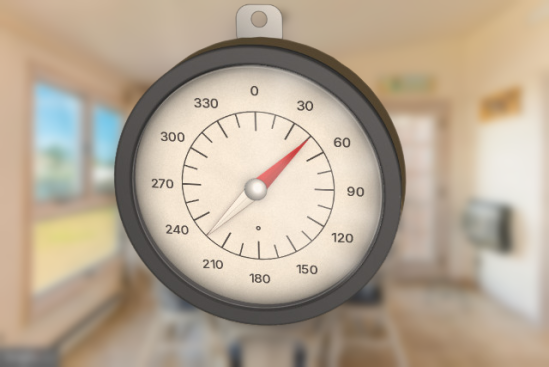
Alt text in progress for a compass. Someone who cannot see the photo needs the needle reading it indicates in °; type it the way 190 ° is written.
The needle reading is 45 °
